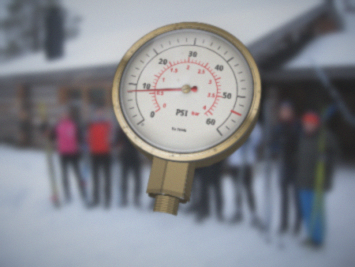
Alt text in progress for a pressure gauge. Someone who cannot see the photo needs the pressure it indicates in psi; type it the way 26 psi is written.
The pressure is 8 psi
